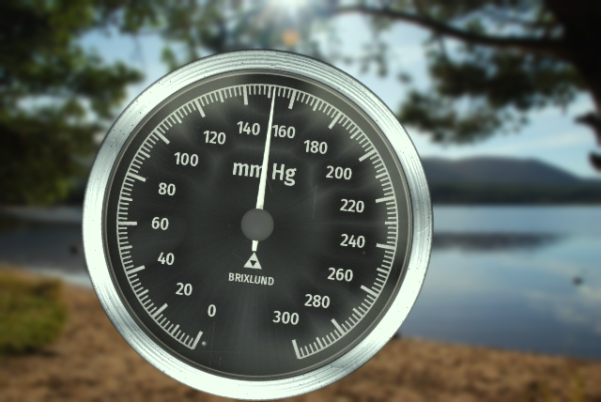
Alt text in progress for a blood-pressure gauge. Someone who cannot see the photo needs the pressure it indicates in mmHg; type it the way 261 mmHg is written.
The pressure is 152 mmHg
